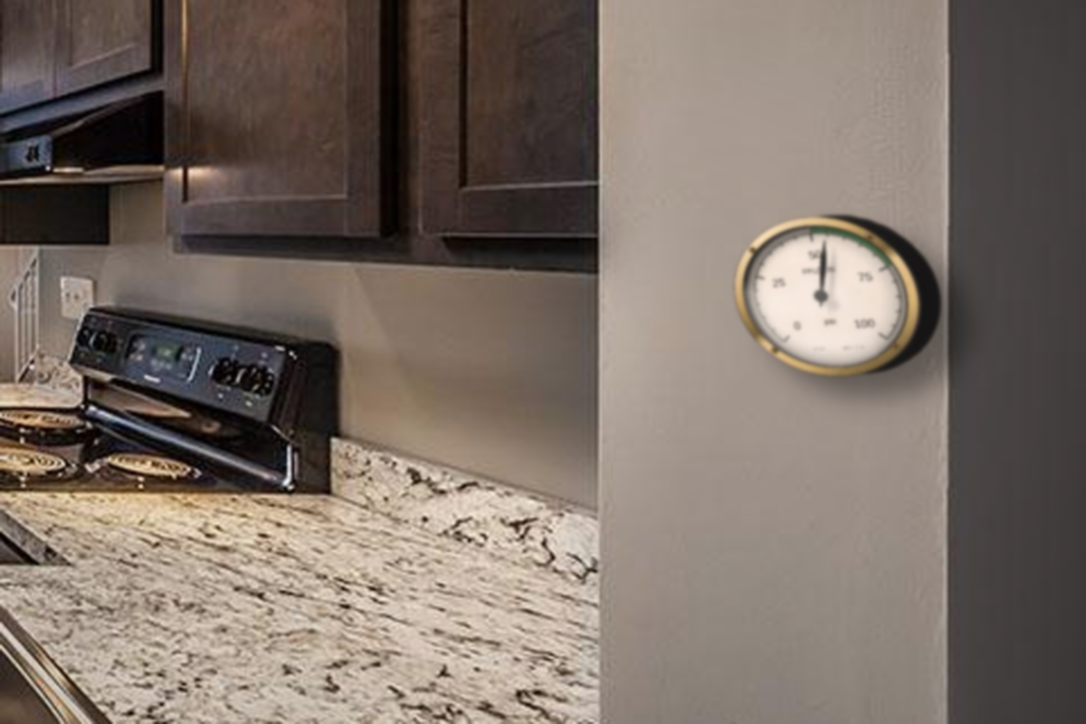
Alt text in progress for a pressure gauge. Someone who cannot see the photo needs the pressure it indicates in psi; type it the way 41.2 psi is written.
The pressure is 55 psi
